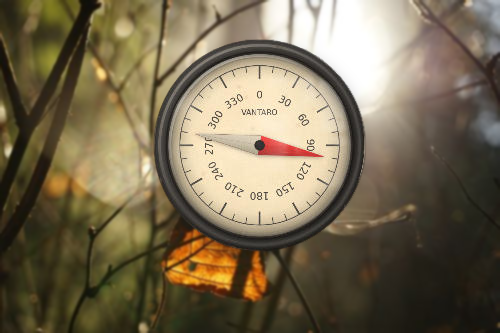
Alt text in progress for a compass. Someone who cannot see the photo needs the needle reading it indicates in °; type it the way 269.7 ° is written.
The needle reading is 100 °
